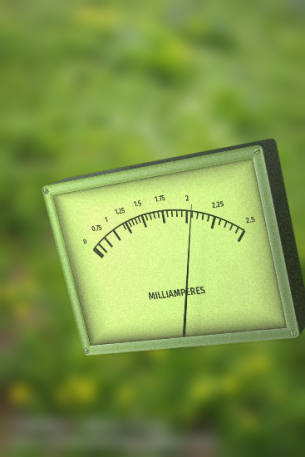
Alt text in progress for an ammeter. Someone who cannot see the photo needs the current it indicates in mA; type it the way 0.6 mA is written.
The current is 2.05 mA
